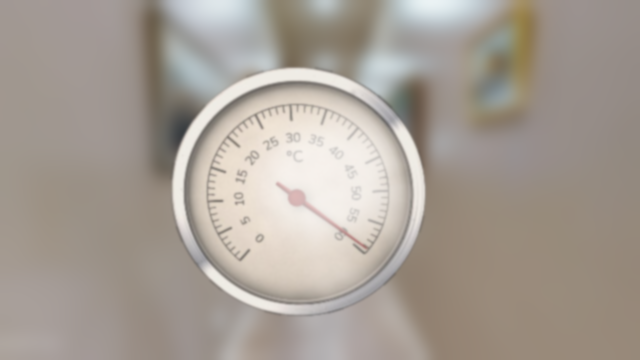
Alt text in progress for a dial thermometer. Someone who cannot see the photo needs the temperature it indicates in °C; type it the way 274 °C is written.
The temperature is 59 °C
